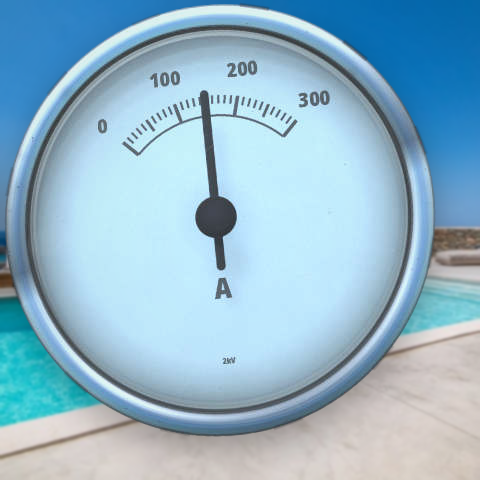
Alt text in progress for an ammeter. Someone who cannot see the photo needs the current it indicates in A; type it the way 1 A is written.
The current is 150 A
